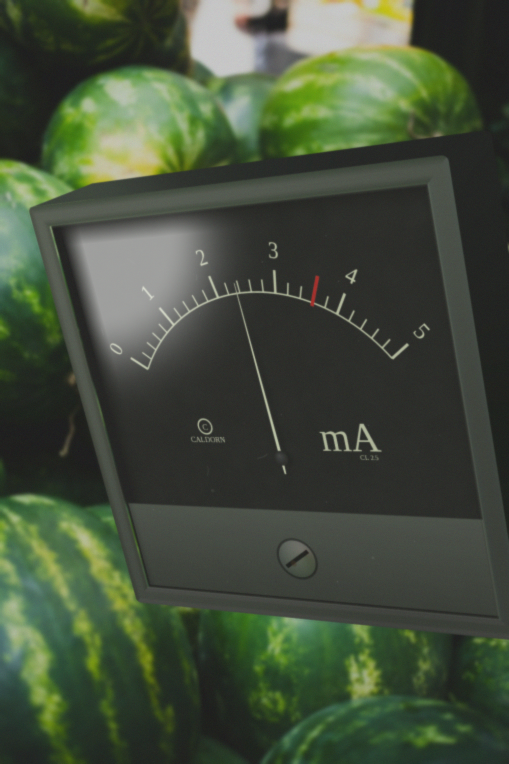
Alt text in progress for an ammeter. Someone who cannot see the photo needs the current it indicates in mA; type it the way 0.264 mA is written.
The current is 2.4 mA
